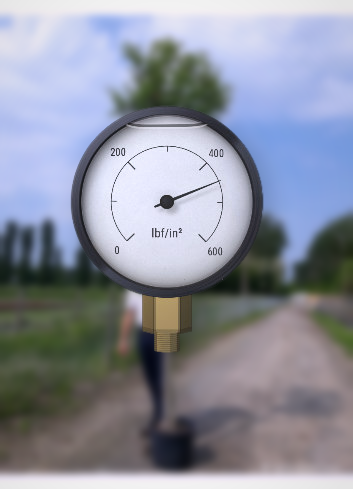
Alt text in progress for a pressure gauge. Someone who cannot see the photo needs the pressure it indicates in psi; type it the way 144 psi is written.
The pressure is 450 psi
